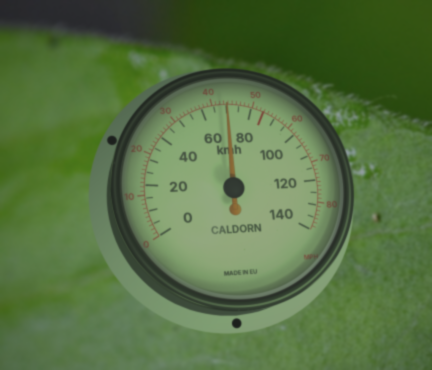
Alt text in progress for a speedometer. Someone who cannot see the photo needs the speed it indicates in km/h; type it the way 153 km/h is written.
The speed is 70 km/h
